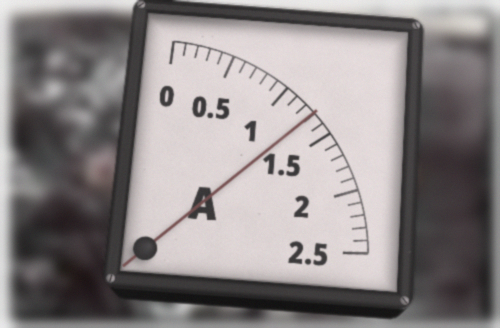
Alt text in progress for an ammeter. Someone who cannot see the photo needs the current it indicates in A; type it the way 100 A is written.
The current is 1.3 A
